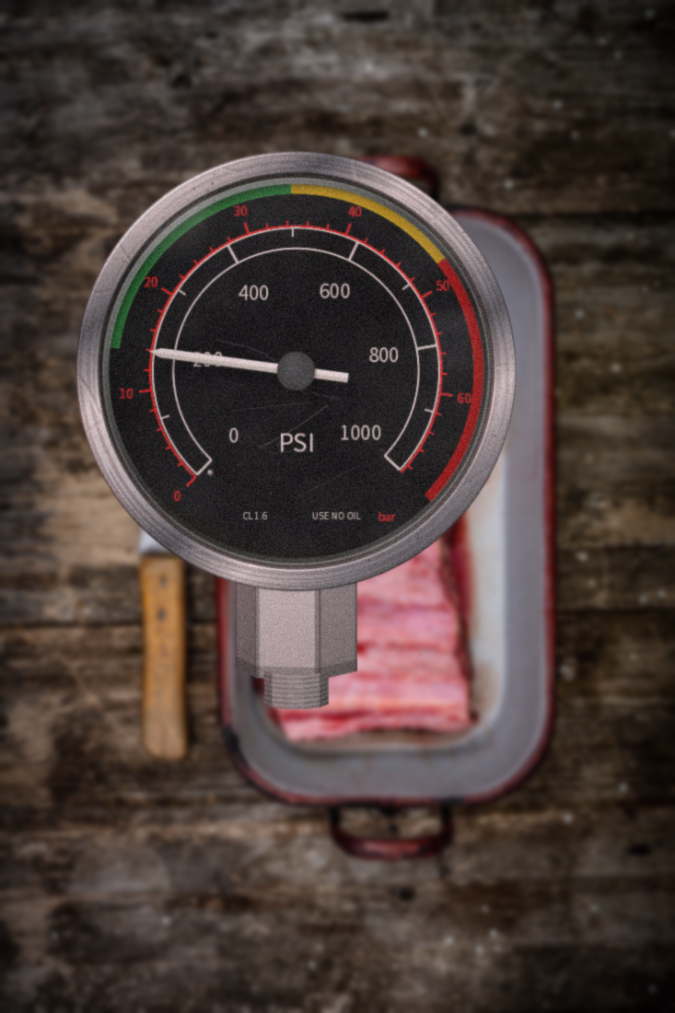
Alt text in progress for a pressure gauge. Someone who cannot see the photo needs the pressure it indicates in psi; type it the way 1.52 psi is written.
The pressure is 200 psi
